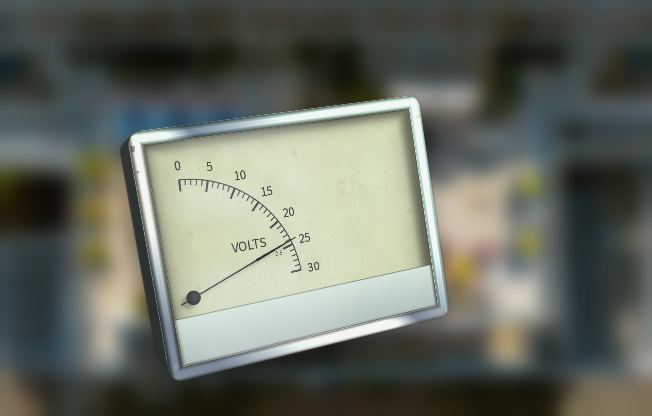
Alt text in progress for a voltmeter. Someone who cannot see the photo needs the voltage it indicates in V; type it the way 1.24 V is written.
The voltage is 24 V
